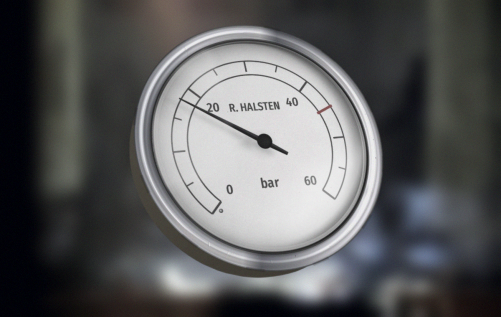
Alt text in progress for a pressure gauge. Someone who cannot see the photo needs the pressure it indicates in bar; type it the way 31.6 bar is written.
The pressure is 17.5 bar
